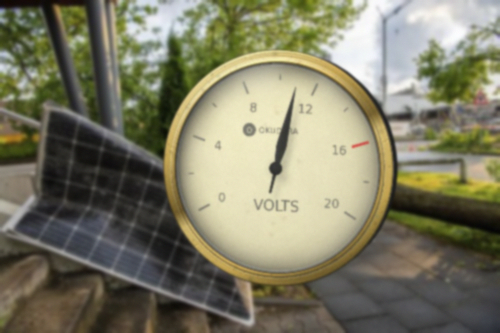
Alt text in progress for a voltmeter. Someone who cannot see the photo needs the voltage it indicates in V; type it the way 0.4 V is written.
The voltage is 11 V
